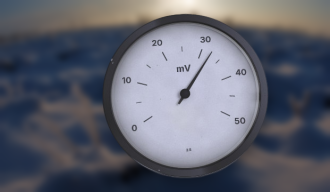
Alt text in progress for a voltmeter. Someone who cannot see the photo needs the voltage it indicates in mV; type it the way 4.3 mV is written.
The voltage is 32.5 mV
